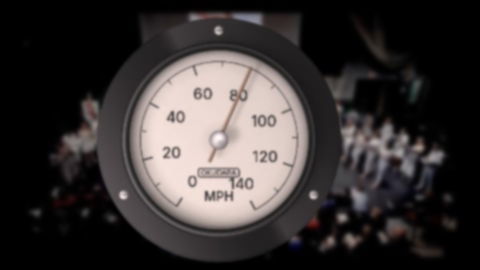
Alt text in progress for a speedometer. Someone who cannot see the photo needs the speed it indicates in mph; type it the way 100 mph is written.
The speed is 80 mph
